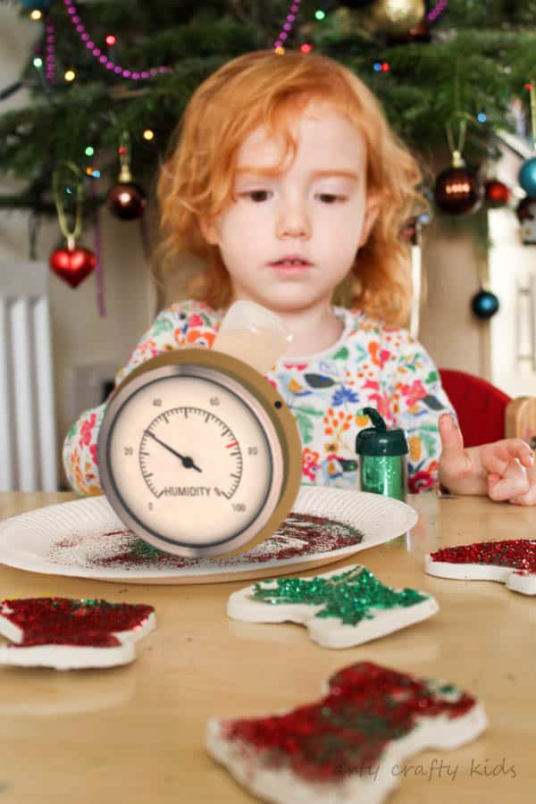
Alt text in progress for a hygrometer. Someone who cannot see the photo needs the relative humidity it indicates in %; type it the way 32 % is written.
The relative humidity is 30 %
